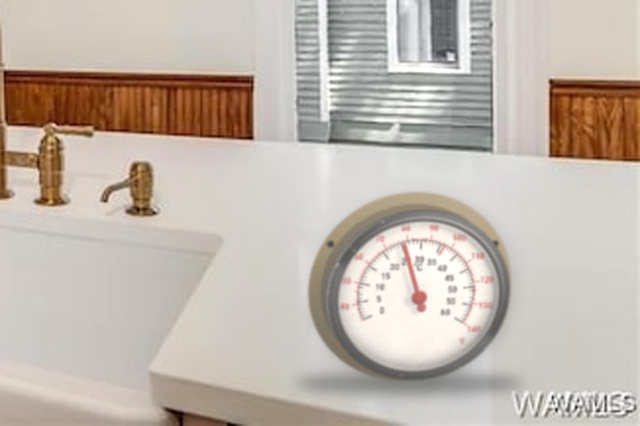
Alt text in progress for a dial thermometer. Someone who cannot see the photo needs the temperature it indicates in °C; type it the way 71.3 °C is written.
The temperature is 25 °C
